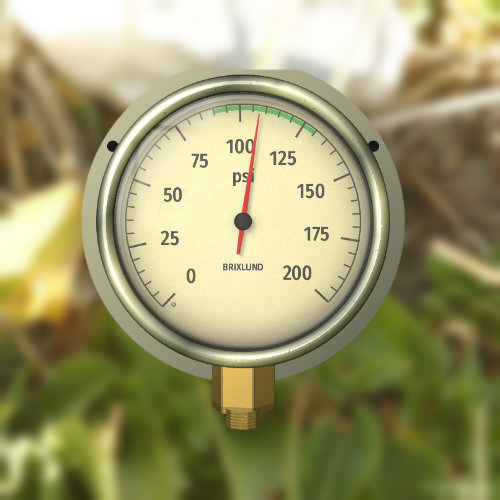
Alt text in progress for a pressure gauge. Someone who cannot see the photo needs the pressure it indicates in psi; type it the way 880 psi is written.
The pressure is 107.5 psi
